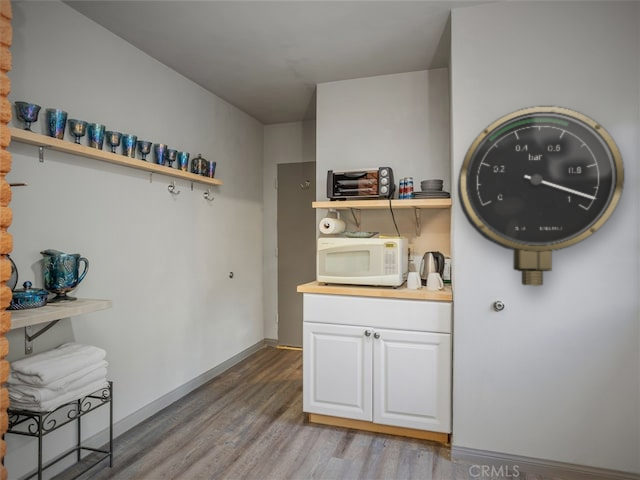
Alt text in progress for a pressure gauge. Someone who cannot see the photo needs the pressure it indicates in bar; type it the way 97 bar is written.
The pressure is 0.95 bar
